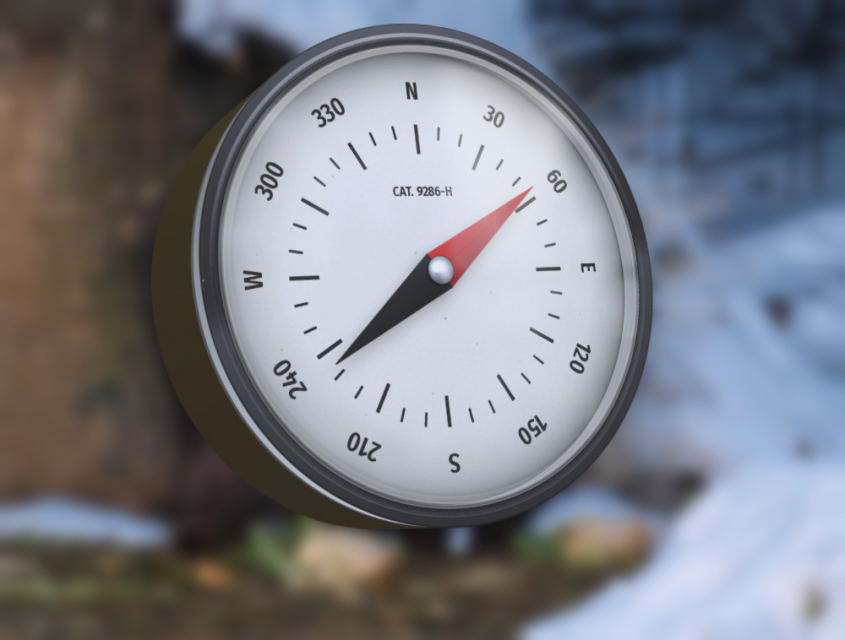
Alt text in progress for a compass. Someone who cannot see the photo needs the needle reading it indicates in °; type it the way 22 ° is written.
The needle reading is 55 °
